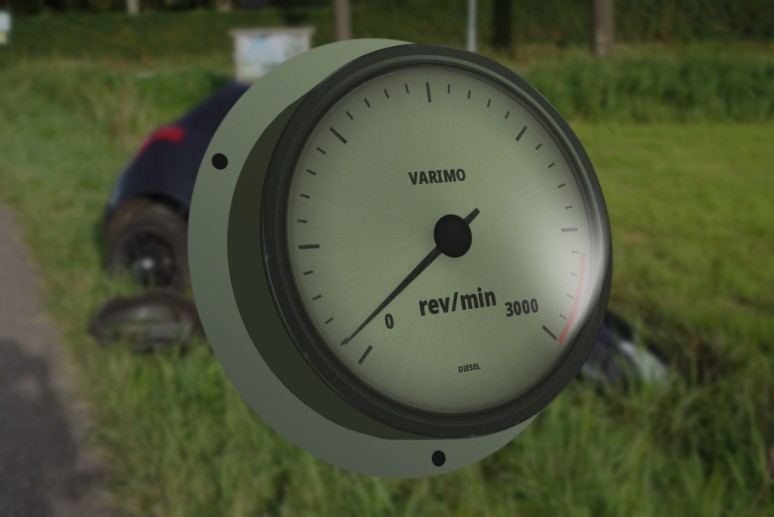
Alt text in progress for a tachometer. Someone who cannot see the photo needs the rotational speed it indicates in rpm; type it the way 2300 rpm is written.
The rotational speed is 100 rpm
